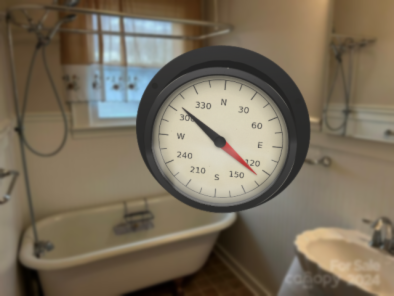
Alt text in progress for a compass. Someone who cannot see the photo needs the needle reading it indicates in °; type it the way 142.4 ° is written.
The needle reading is 127.5 °
